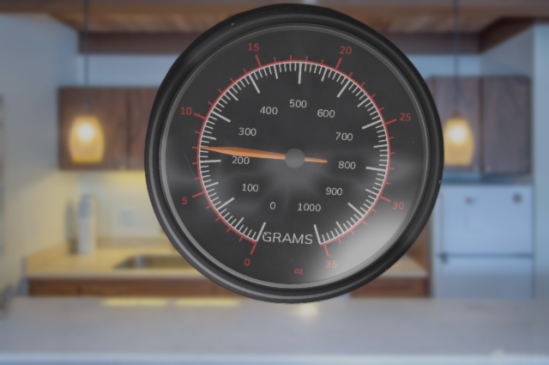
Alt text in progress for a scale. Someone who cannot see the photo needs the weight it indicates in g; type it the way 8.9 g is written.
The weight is 230 g
